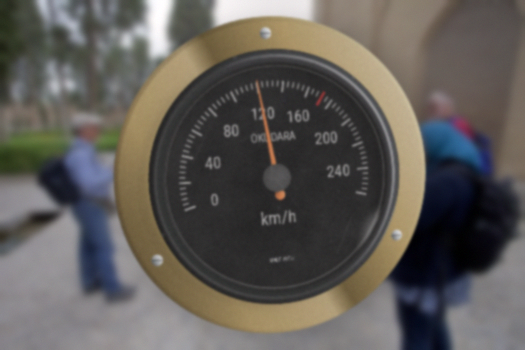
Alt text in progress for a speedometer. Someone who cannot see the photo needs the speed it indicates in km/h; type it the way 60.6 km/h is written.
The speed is 120 km/h
